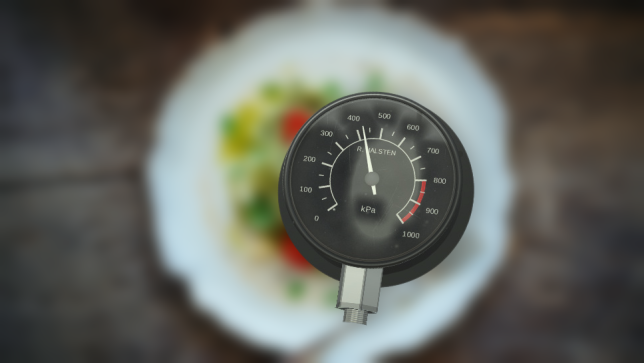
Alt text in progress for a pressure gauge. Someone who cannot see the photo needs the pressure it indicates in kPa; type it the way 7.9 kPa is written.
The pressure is 425 kPa
